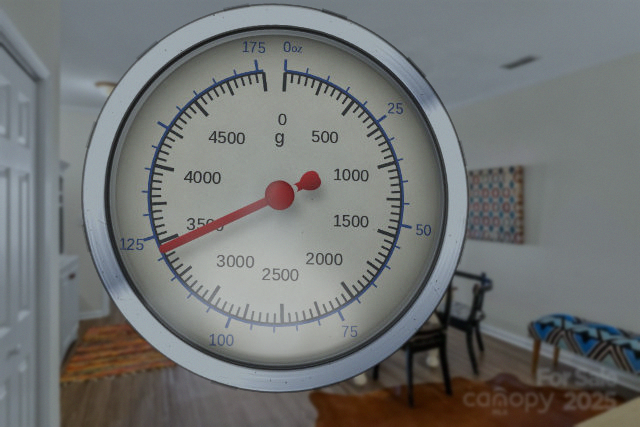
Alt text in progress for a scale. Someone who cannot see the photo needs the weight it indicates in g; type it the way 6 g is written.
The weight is 3450 g
